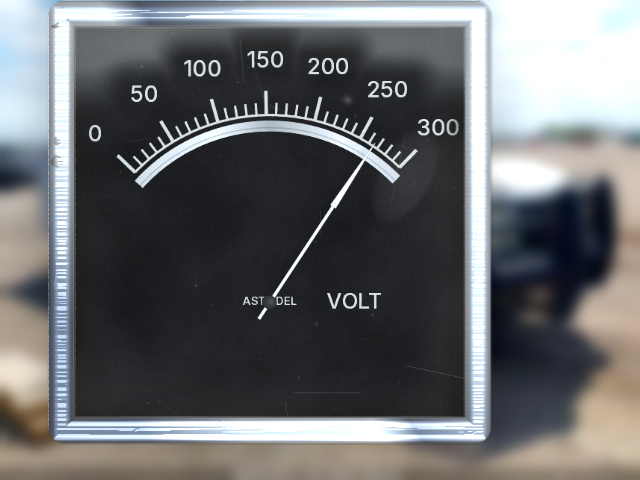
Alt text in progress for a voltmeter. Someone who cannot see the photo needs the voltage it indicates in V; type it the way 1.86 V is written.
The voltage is 265 V
